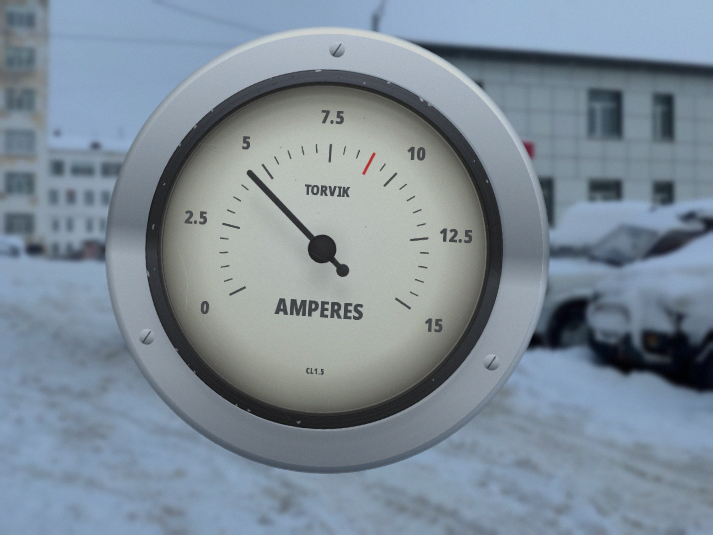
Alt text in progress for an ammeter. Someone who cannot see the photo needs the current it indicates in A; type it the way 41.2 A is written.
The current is 4.5 A
